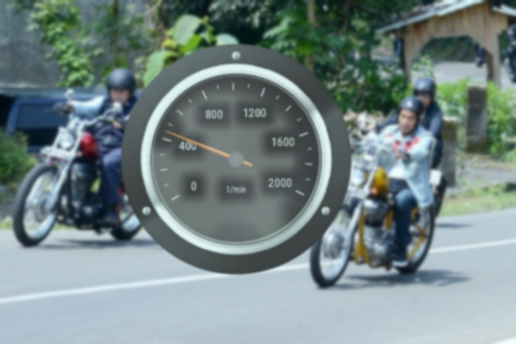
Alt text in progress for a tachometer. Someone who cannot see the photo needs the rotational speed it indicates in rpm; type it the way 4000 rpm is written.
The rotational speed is 450 rpm
